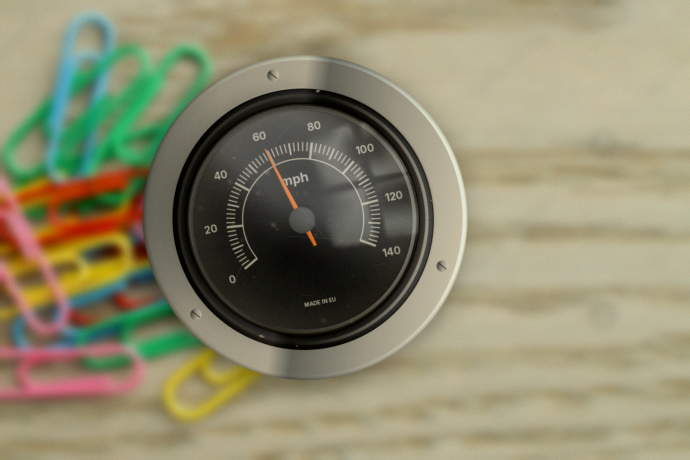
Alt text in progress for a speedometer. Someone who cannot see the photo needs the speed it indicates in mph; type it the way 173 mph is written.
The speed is 60 mph
